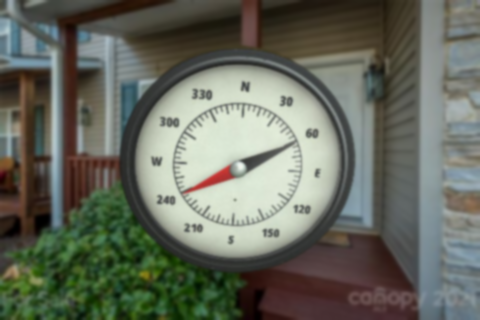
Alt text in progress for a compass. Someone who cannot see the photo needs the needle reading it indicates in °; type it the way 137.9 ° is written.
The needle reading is 240 °
